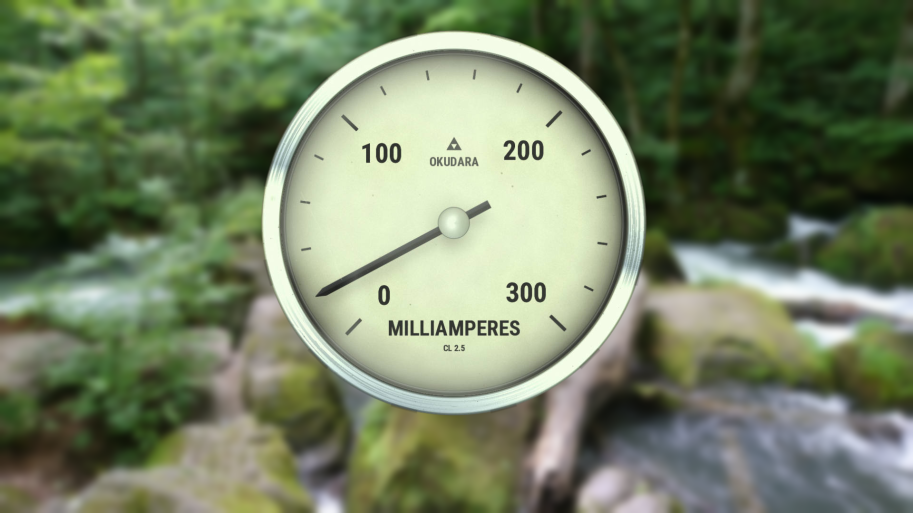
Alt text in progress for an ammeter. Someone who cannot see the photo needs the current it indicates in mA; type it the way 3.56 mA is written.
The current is 20 mA
